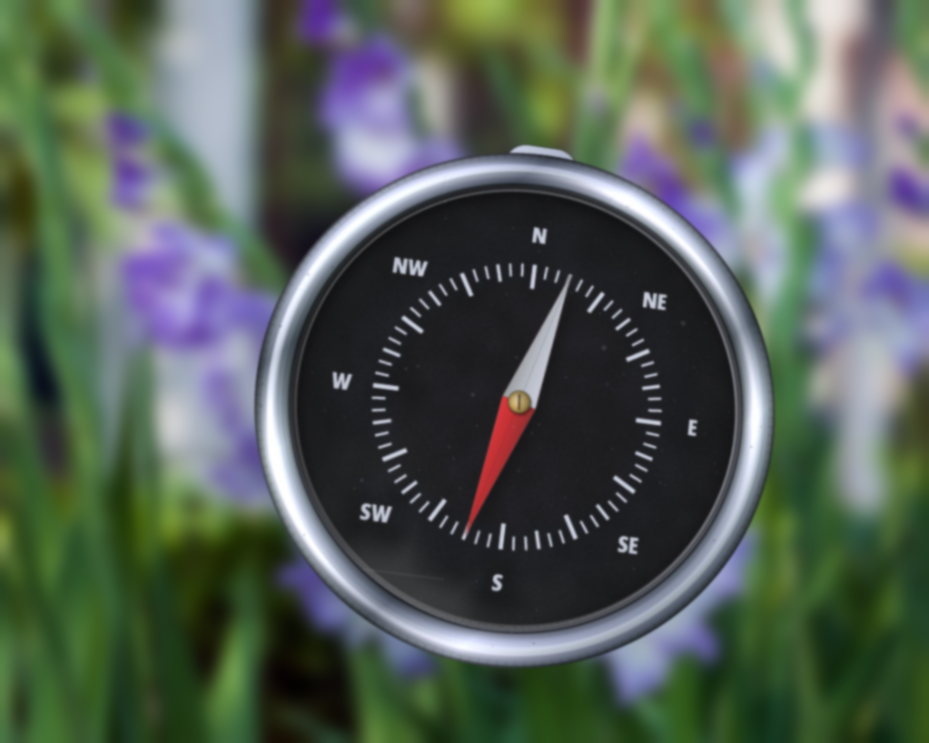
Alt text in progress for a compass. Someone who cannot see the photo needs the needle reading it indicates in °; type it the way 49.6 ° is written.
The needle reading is 195 °
